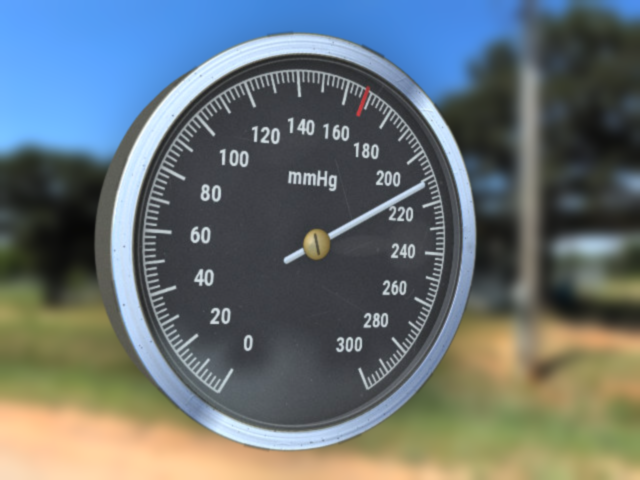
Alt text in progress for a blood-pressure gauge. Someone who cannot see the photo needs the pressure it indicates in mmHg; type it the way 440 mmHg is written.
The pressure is 210 mmHg
